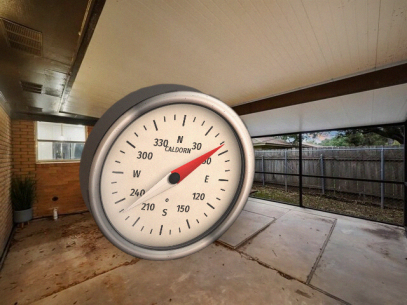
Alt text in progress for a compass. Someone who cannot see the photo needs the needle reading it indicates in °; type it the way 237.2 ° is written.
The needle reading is 50 °
